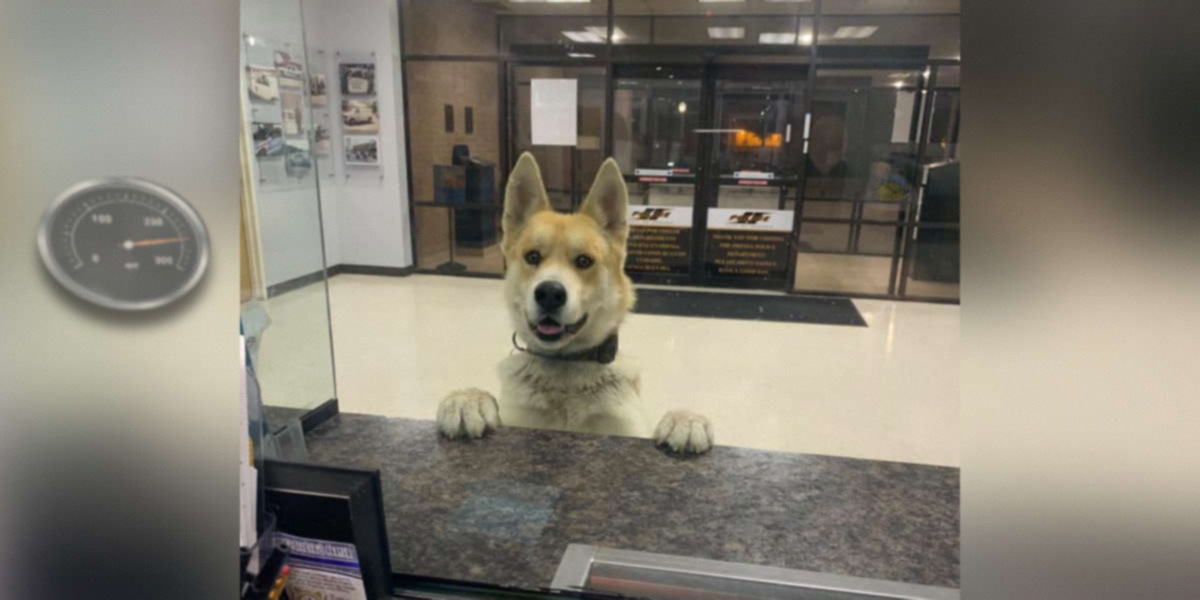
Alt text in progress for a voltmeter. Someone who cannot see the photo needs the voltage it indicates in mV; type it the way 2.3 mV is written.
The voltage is 250 mV
